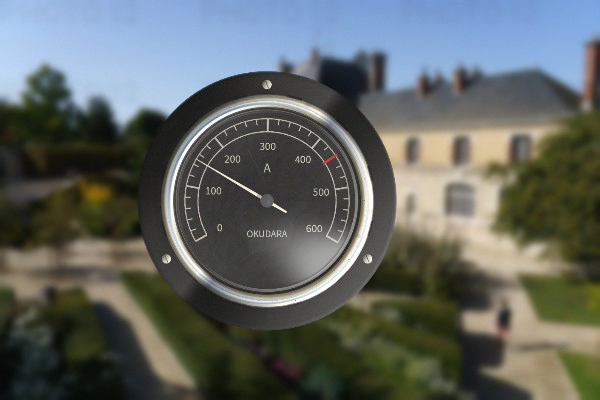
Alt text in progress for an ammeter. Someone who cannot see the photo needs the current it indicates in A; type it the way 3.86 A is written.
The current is 150 A
